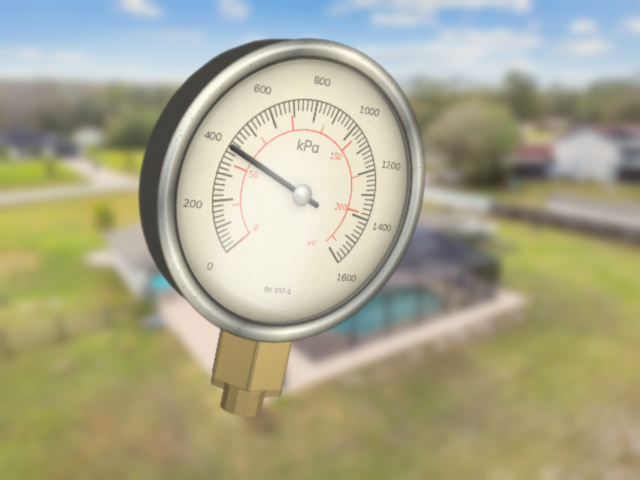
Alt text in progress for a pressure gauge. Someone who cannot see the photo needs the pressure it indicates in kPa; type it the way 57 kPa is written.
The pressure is 400 kPa
